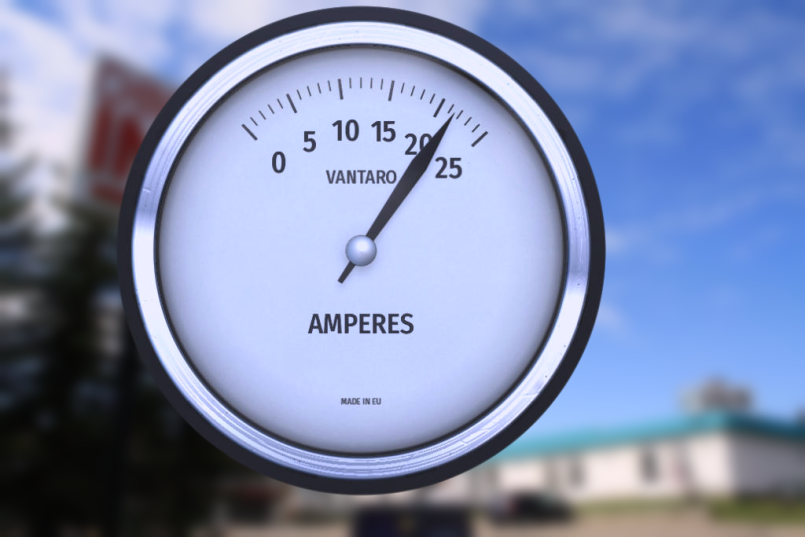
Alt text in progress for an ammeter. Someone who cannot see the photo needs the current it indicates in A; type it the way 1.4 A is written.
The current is 21.5 A
